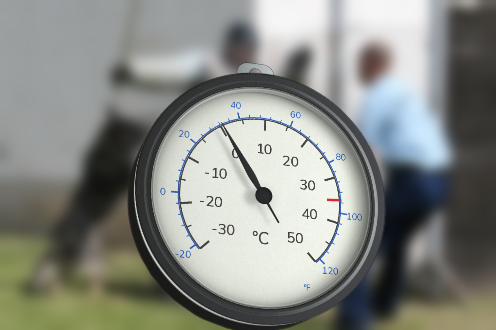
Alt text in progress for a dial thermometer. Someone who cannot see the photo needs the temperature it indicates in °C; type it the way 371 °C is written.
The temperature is 0 °C
